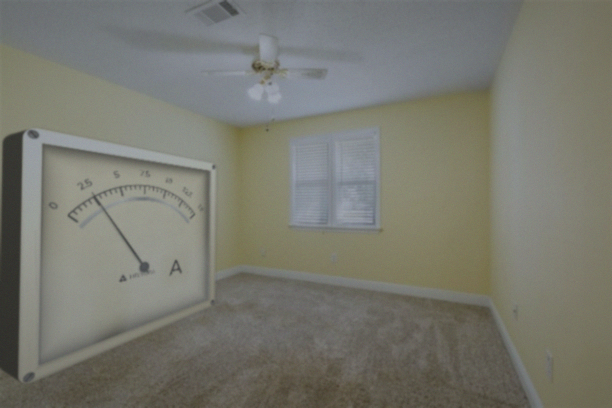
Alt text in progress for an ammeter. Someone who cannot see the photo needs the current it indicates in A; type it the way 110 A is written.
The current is 2.5 A
